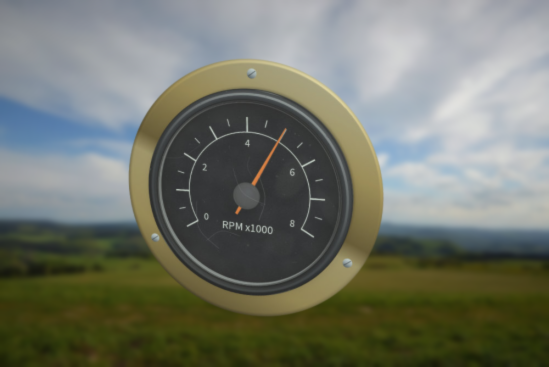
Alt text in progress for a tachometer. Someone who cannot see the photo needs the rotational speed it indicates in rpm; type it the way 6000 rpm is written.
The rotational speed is 5000 rpm
